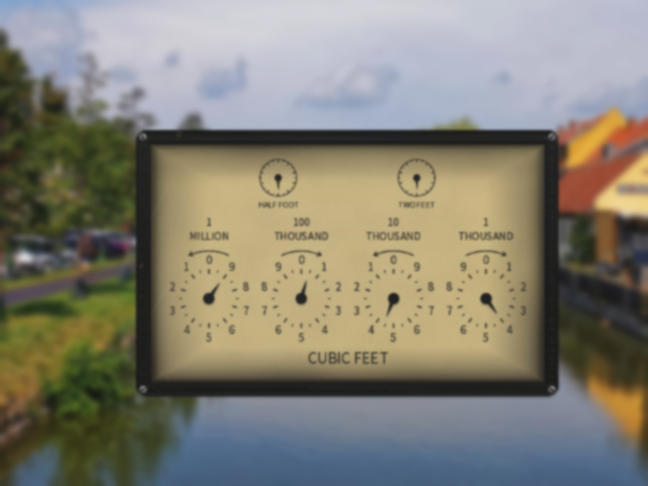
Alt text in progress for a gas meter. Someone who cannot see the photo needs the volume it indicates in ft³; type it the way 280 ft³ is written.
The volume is 904400 ft³
